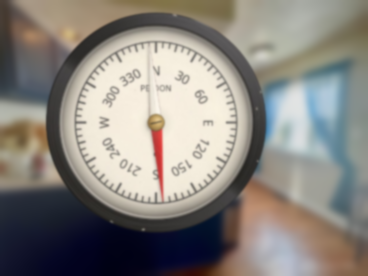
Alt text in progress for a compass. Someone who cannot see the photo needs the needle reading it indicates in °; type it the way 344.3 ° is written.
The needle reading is 175 °
